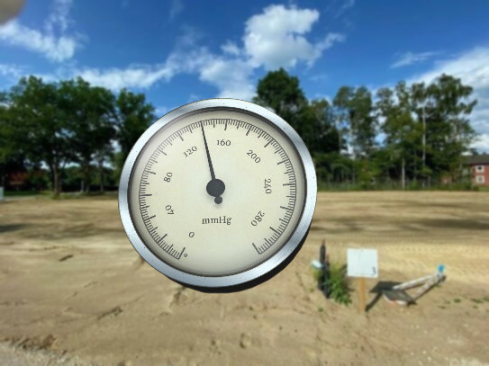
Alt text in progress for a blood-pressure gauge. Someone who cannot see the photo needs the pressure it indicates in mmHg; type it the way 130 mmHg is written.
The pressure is 140 mmHg
